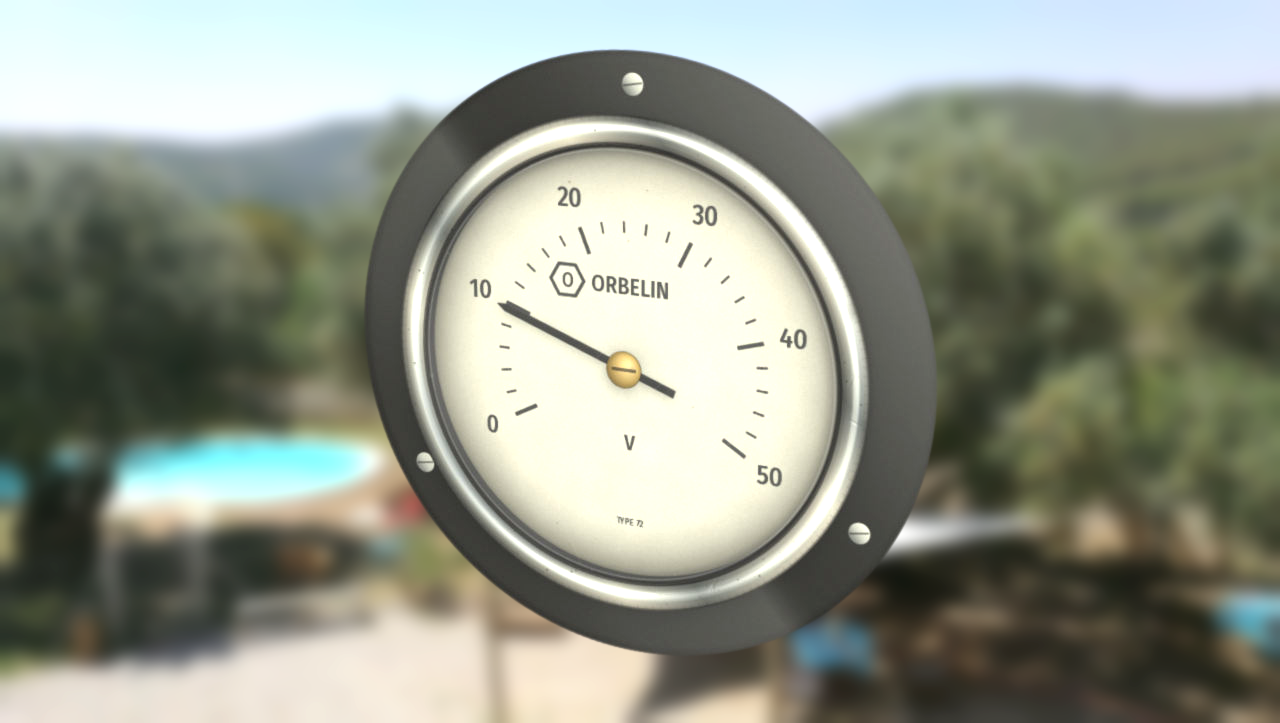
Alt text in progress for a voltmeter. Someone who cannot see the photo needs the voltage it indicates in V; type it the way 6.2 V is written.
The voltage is 10 V
